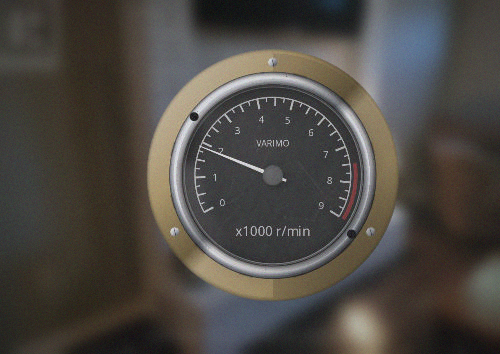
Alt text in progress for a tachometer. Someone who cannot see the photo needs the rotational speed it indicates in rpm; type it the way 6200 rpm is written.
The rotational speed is 1875 rpm
